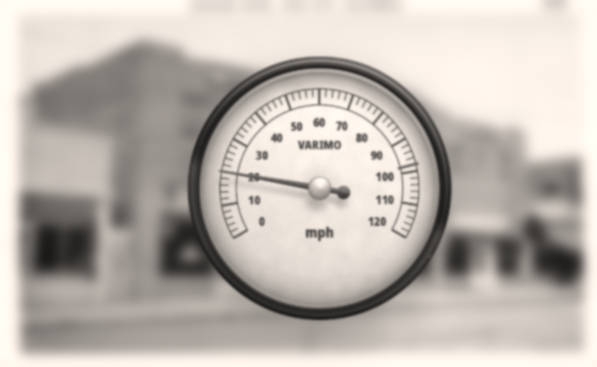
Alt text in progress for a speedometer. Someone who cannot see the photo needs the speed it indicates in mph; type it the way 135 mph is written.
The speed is 20 mph
